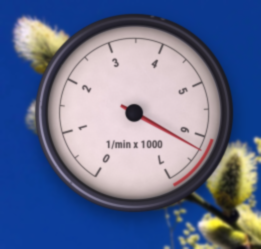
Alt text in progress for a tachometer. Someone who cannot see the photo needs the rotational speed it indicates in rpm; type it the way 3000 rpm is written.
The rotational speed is 6250 rpm
